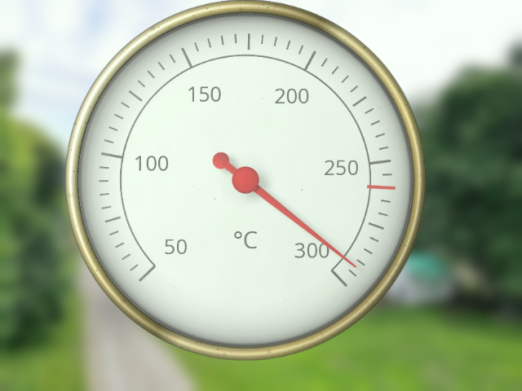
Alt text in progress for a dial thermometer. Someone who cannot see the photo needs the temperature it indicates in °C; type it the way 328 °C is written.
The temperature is 292.5 °C
